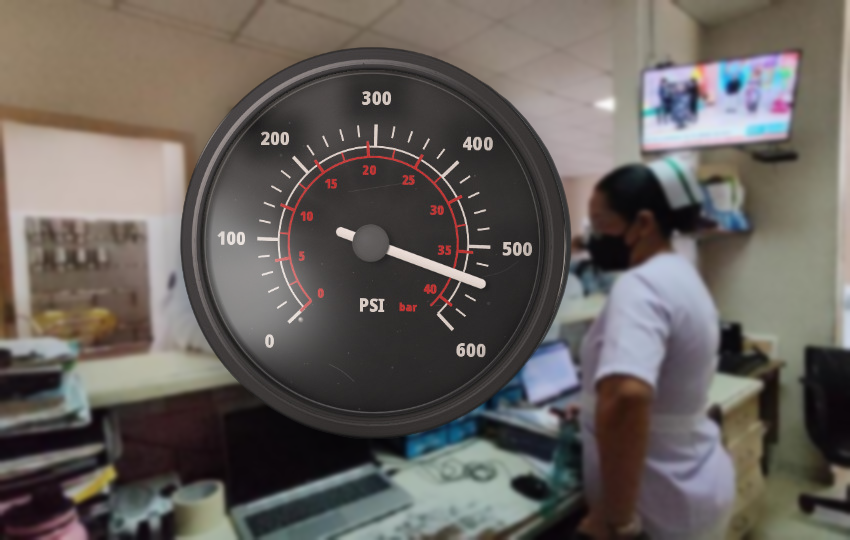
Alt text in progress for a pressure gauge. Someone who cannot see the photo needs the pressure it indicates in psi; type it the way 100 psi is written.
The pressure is 540 psi
